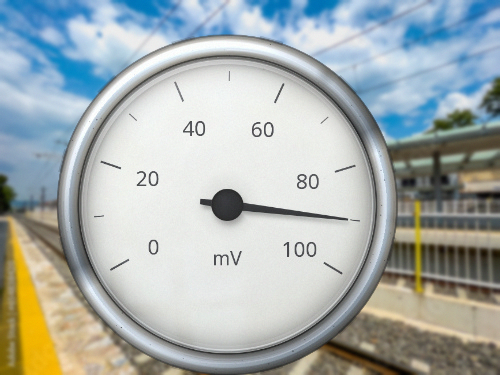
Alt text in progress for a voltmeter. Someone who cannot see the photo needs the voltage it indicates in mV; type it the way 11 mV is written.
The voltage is 90 mV
